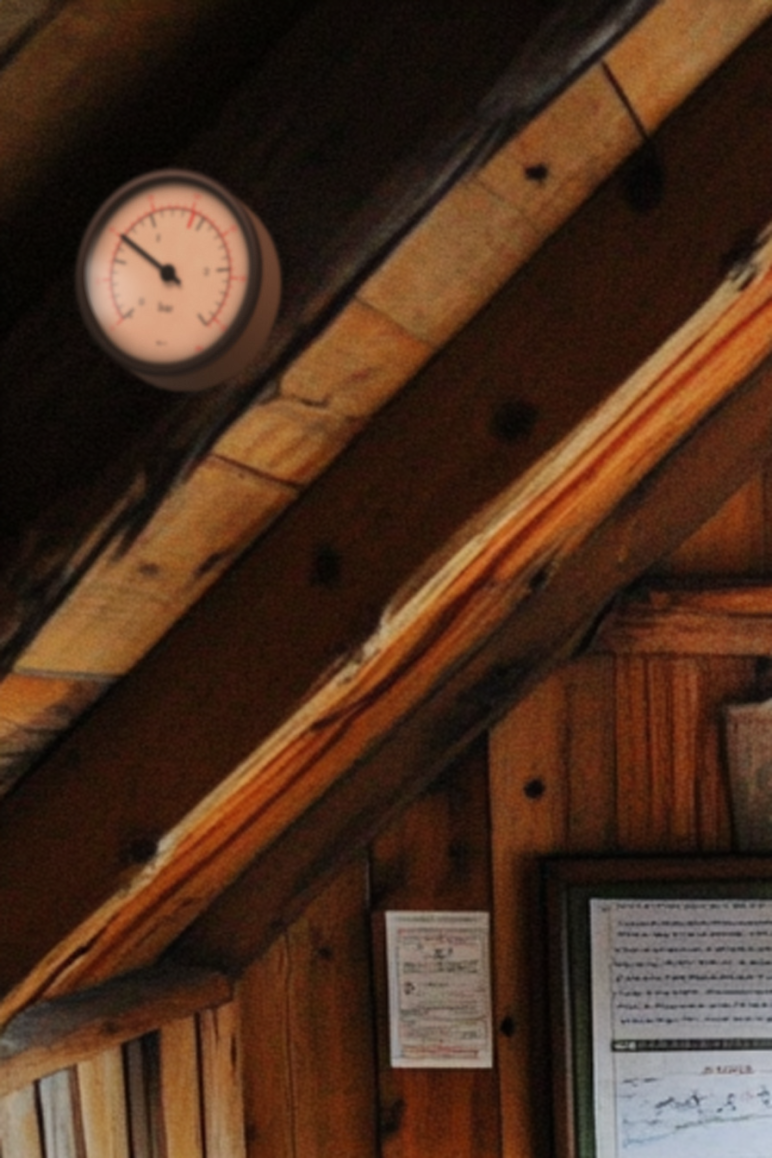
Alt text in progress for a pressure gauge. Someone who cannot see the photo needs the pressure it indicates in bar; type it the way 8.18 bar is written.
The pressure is 0.7 bar
